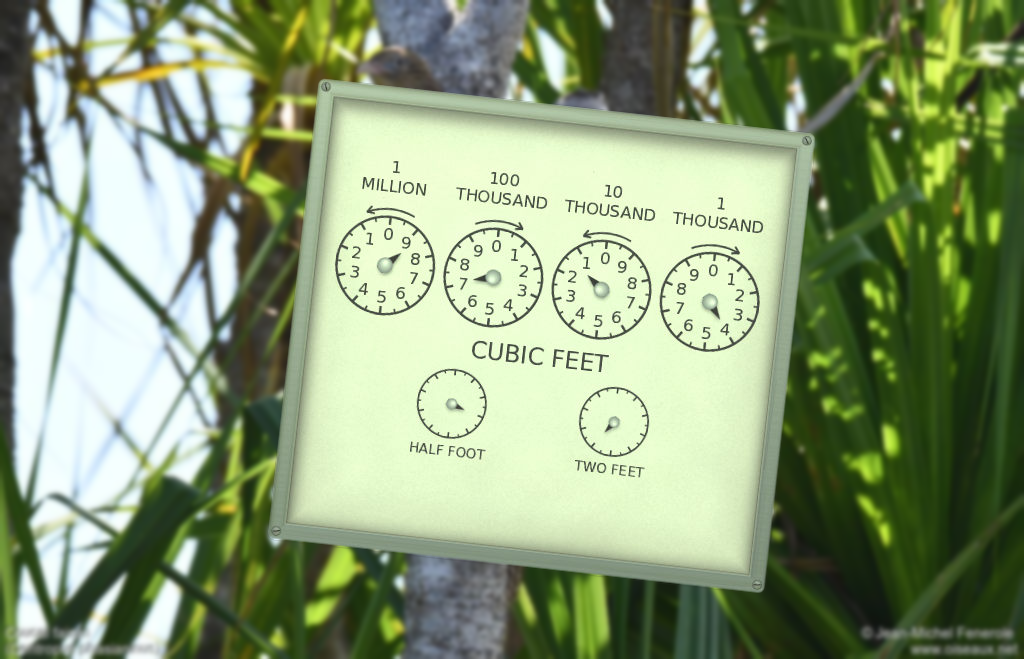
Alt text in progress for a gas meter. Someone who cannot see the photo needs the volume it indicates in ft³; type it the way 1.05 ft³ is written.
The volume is 871400 ft³
